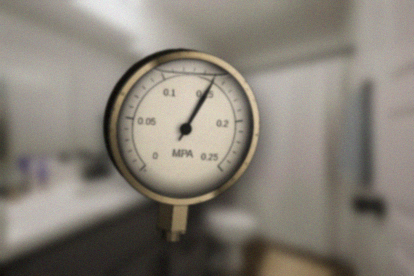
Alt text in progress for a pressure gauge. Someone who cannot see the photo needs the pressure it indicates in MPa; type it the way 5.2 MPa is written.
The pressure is 0.15 MPa
